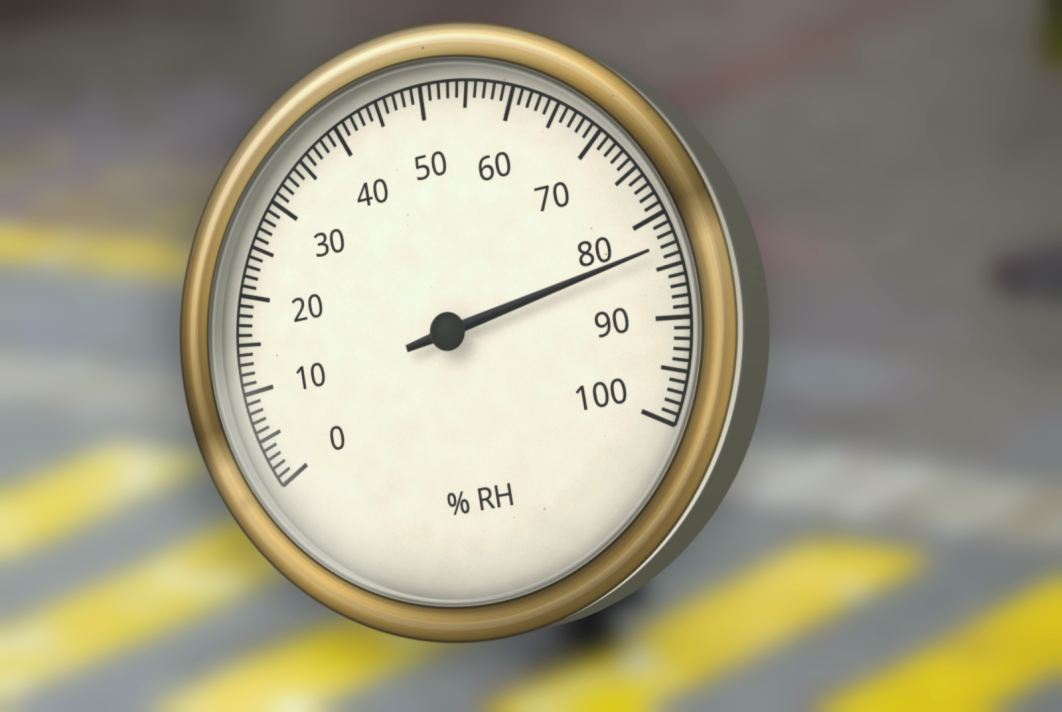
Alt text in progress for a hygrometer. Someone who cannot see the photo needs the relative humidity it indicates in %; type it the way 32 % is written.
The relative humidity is 83 %
